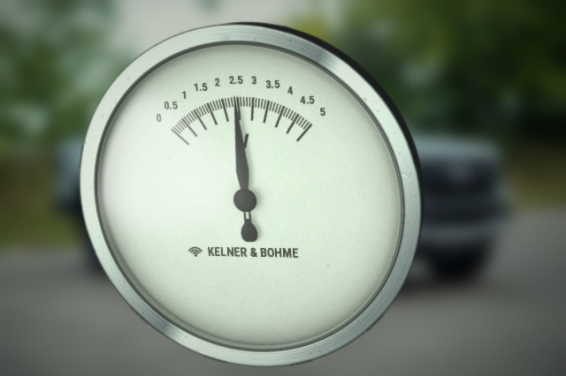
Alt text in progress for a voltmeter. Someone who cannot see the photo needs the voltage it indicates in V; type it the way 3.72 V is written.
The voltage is 2.5 V
